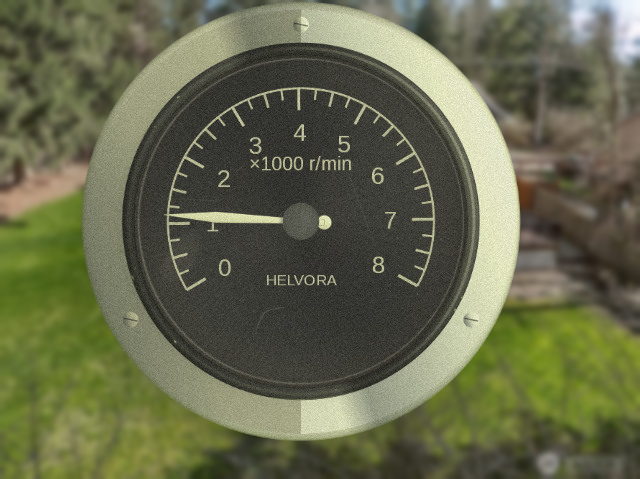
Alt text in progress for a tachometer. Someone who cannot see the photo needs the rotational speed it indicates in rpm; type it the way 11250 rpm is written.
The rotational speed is 1125 rpm
